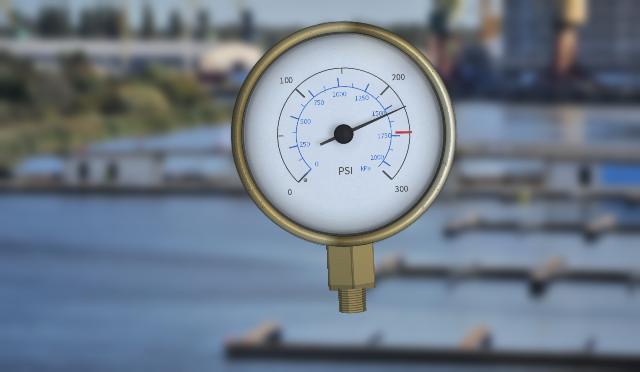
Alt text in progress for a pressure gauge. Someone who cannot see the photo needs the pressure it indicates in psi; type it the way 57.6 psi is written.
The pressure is 225 psi
